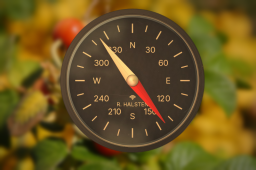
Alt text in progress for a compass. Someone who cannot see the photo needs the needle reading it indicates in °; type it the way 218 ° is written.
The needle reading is 142.5 °
